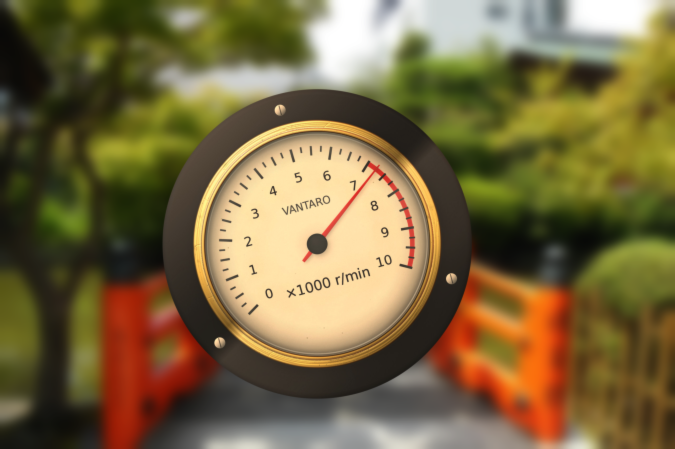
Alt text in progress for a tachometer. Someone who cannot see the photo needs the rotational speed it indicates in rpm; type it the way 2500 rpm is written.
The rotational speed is 7250 rpm
